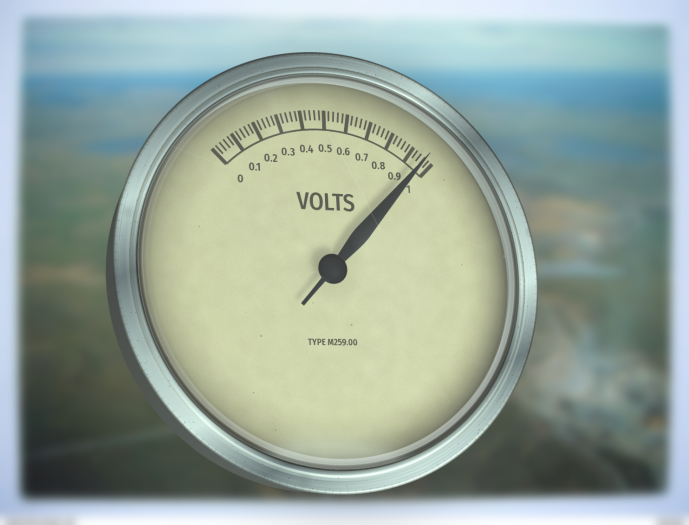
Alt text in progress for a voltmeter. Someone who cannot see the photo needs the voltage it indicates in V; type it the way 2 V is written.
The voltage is 0.96 V
